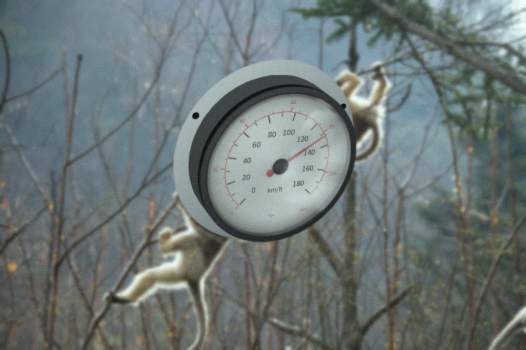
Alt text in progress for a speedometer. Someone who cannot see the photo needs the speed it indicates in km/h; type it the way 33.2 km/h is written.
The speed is 130 km/h
